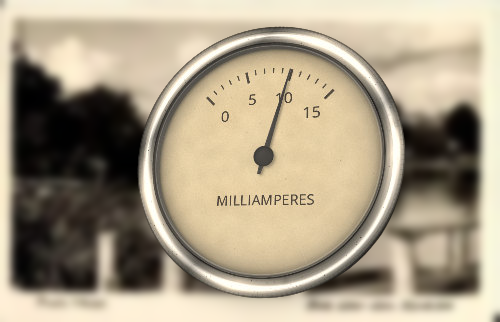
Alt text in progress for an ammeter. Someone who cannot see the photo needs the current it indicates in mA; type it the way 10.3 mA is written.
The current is 10 mA
